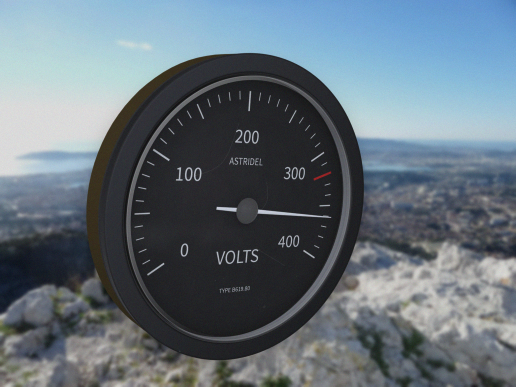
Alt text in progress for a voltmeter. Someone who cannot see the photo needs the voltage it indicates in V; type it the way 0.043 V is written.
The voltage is 360 V
